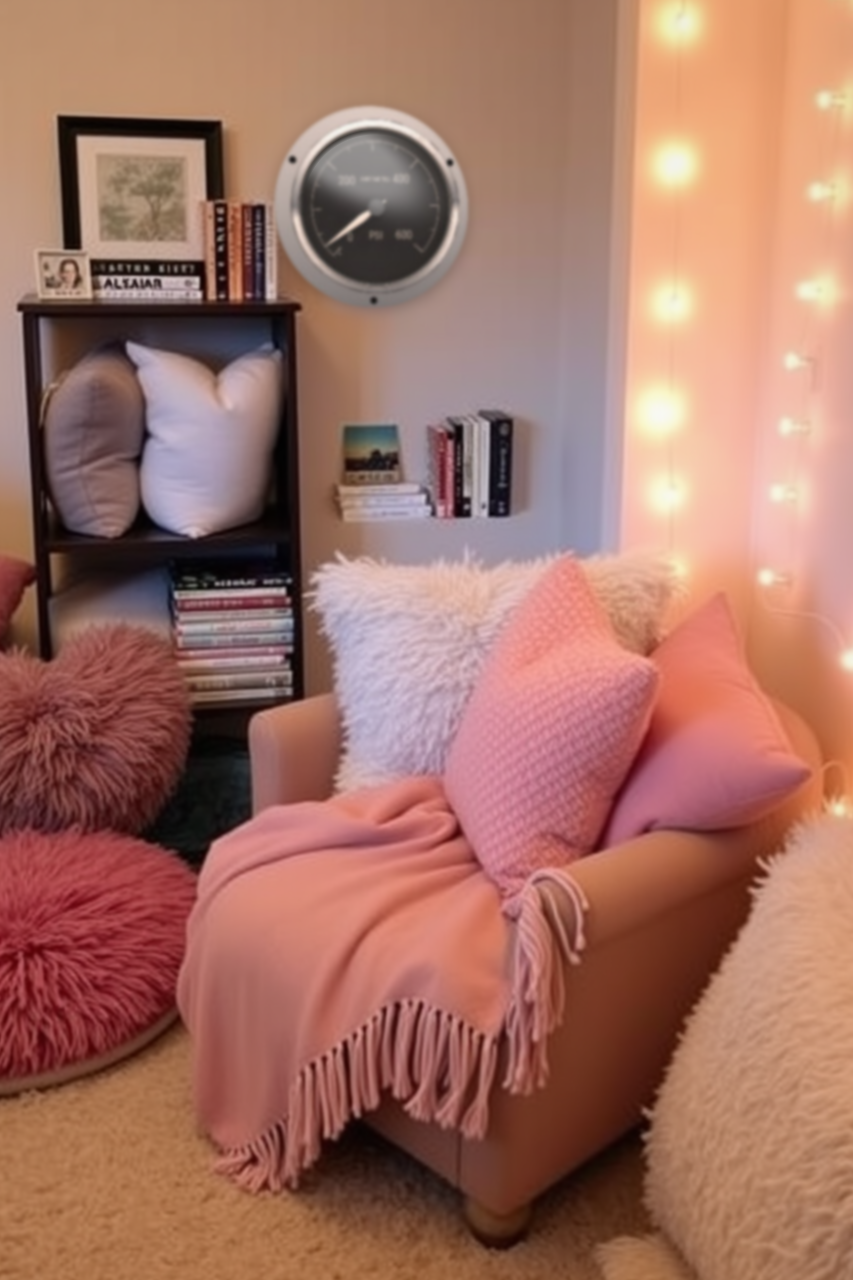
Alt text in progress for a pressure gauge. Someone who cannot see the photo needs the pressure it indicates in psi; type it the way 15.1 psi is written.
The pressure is 25 psi
